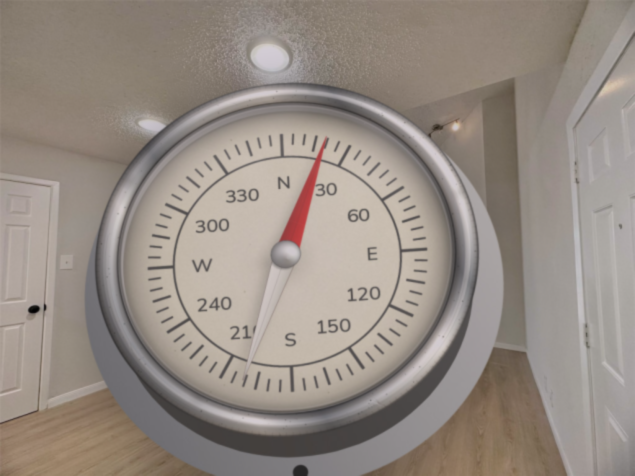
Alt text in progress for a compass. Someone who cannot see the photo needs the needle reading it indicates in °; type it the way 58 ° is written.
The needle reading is 20 °
